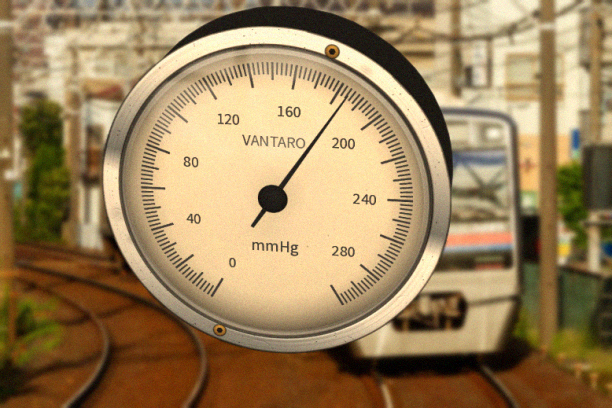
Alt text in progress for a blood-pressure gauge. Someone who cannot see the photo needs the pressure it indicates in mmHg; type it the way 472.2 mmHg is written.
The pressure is 184 mmHg
